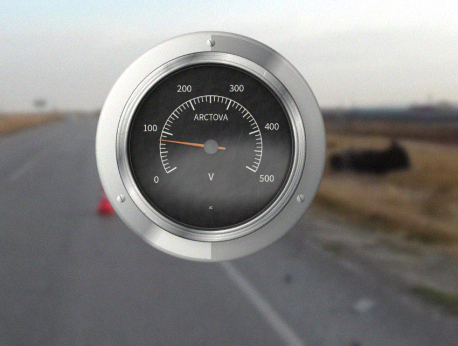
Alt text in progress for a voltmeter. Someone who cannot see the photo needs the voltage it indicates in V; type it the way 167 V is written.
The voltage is 80 V
